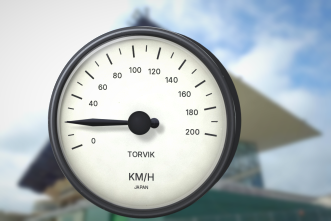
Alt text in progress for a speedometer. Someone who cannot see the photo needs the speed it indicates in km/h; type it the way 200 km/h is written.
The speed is 20 km/h
